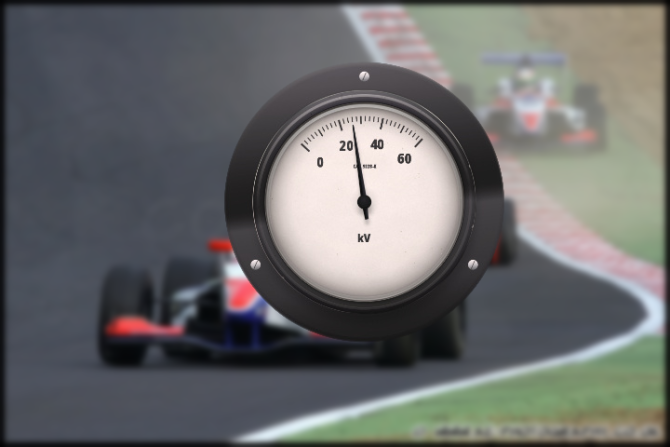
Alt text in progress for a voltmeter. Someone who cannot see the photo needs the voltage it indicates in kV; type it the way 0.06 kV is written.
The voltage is 26 kV
